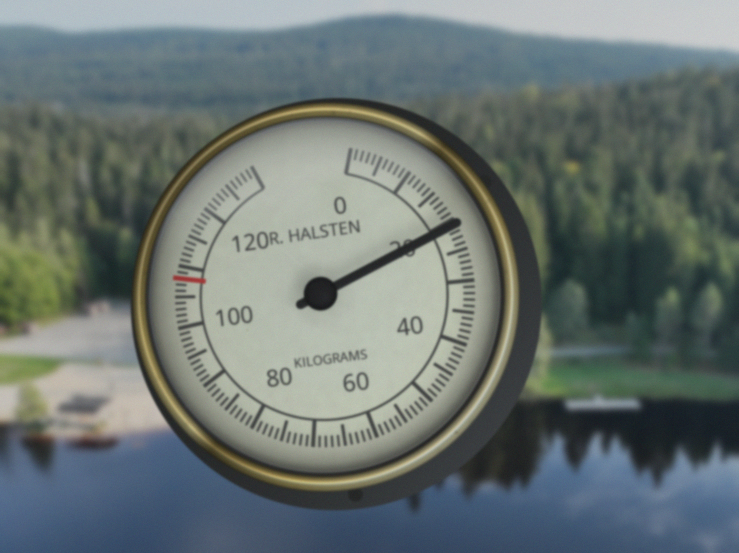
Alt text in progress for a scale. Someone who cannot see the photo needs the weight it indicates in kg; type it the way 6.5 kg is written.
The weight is 21 kg
